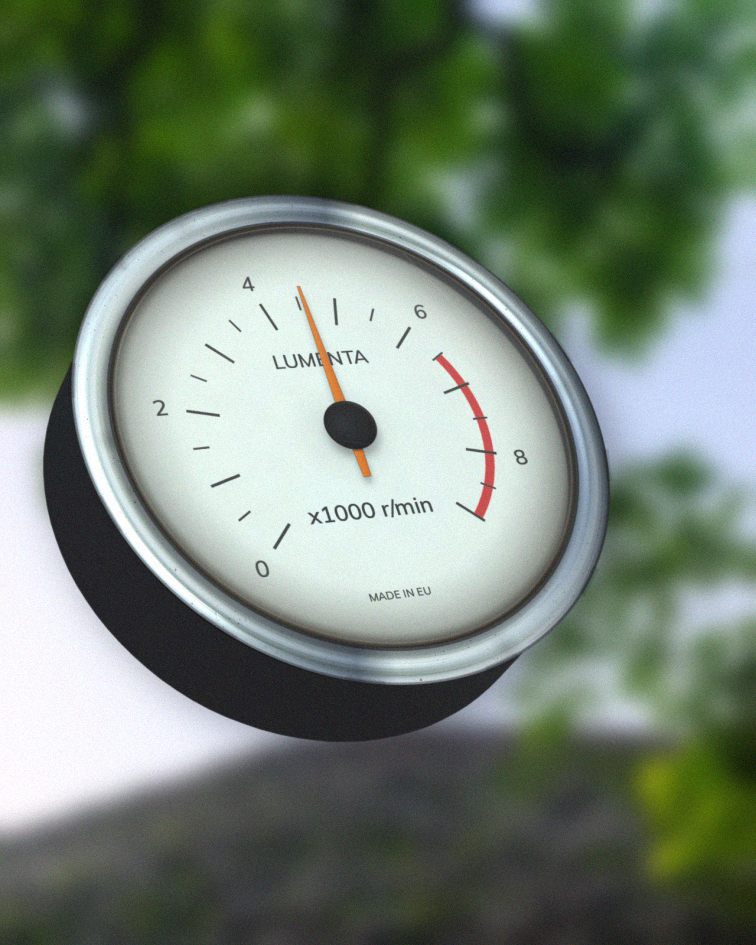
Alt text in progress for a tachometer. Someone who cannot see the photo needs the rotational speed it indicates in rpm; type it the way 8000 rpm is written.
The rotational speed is 4500 rpm
